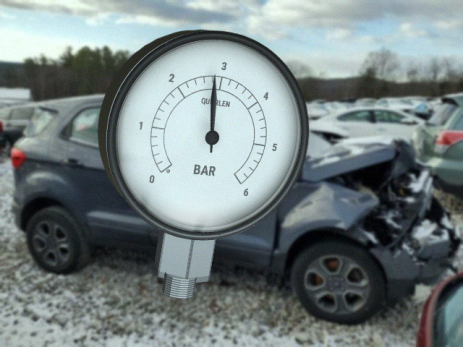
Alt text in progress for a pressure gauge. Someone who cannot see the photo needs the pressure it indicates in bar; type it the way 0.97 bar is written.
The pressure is 2.8 bar
